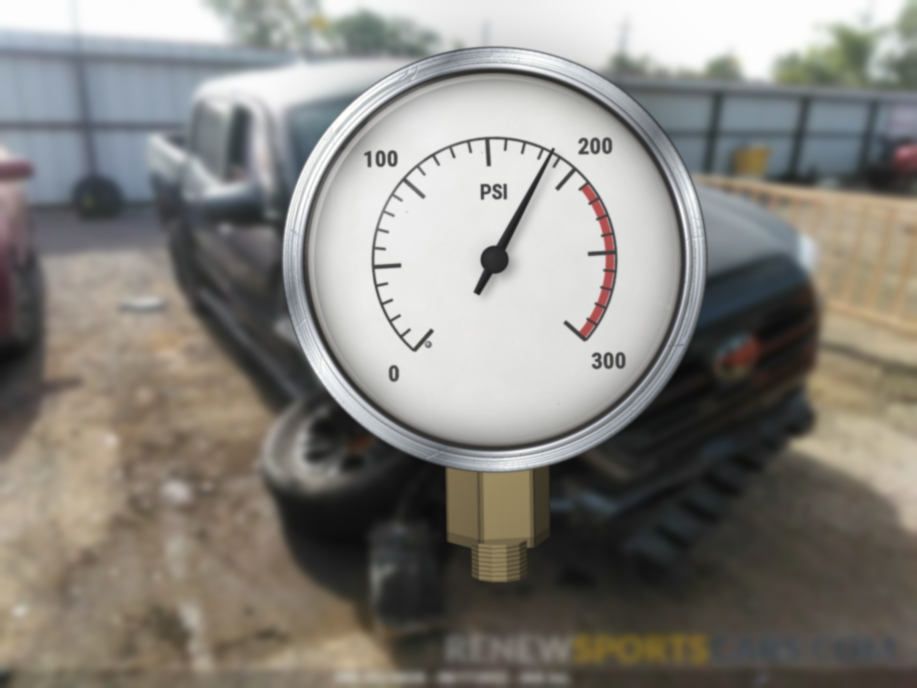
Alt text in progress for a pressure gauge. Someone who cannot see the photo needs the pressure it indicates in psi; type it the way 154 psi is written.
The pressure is 185 psi
